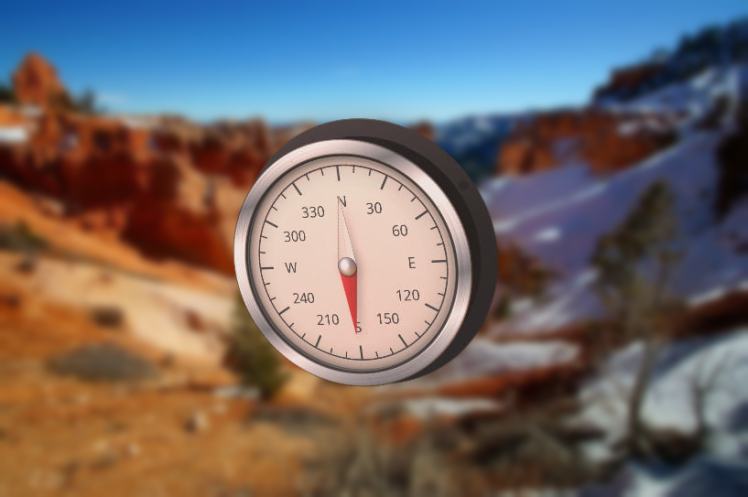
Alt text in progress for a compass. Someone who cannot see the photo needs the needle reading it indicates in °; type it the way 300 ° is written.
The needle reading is 180 °
